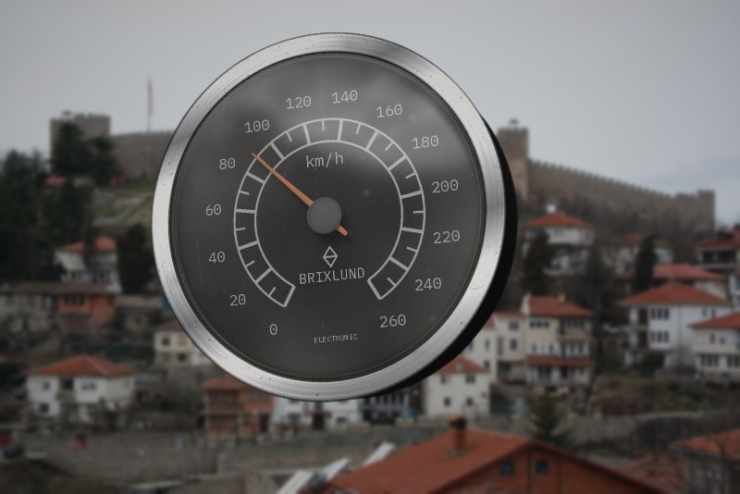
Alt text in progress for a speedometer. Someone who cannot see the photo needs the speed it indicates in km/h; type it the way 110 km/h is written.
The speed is 90 km/h
